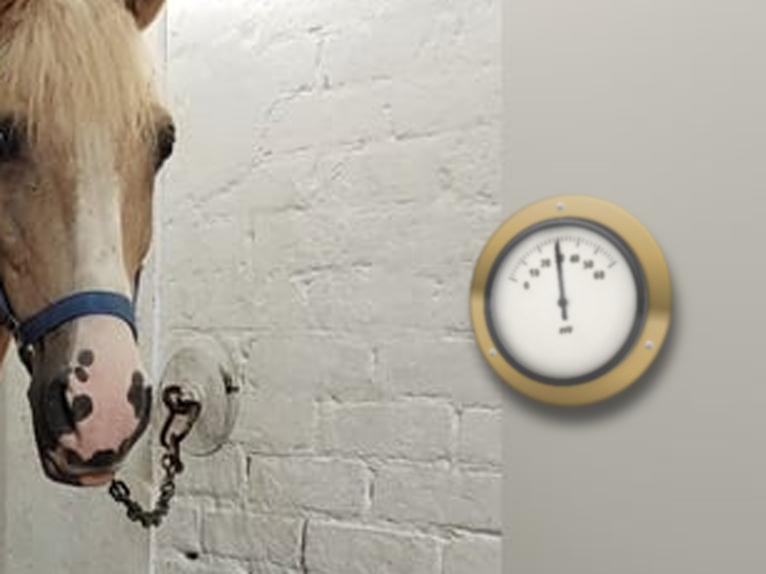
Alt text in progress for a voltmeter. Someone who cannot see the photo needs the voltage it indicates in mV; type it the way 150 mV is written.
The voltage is 30 mV
